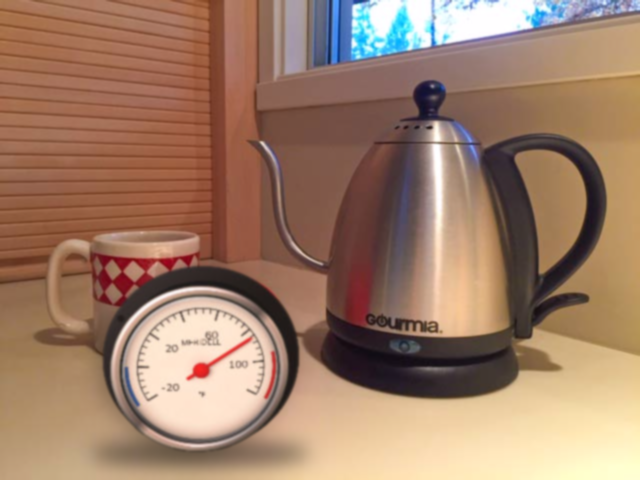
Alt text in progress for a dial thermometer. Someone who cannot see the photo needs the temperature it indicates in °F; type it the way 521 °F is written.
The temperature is 84 °F
